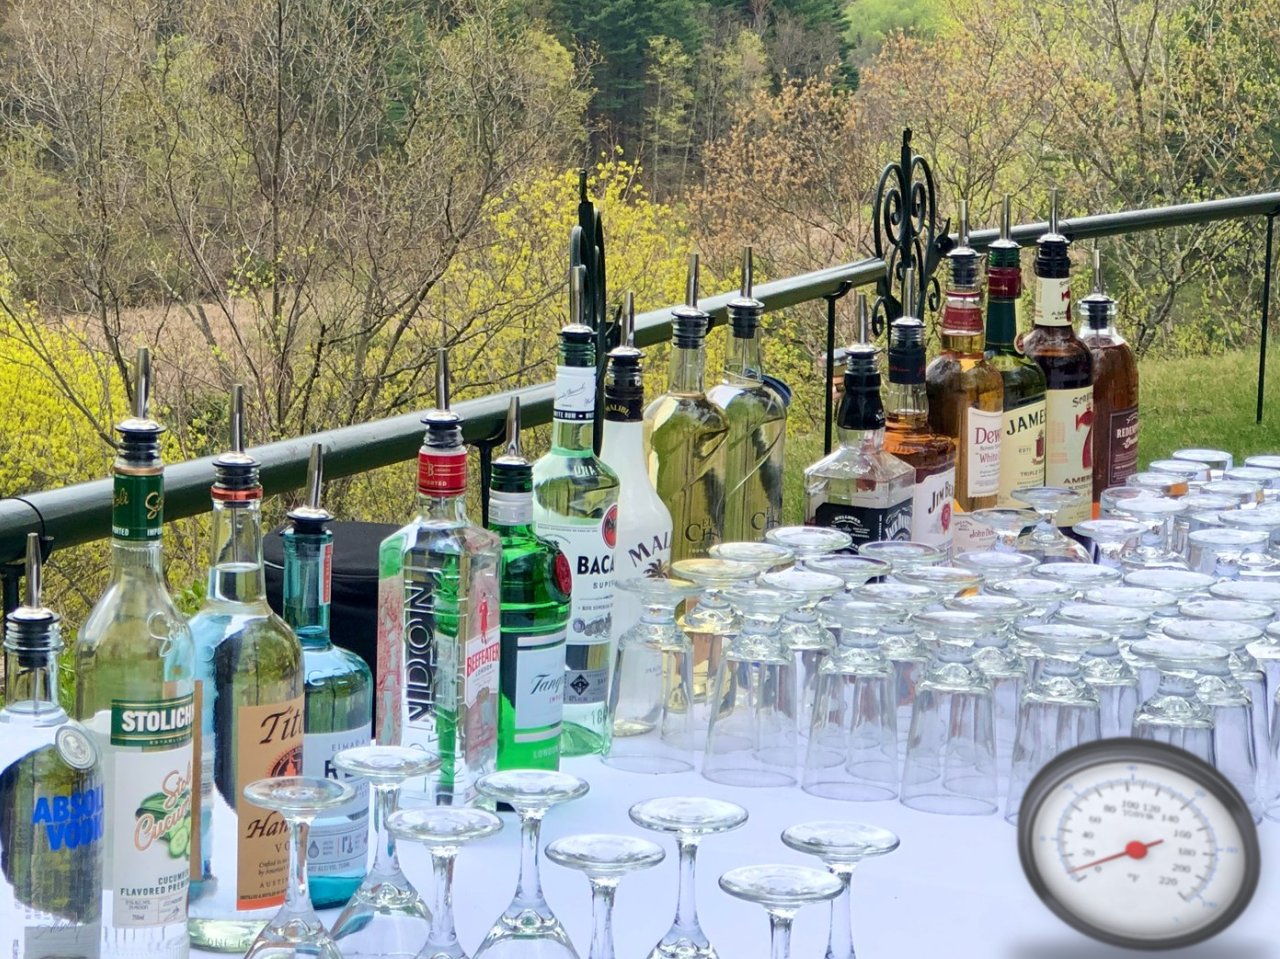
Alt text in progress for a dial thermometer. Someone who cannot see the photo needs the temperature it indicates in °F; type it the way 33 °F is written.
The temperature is 10 °F
